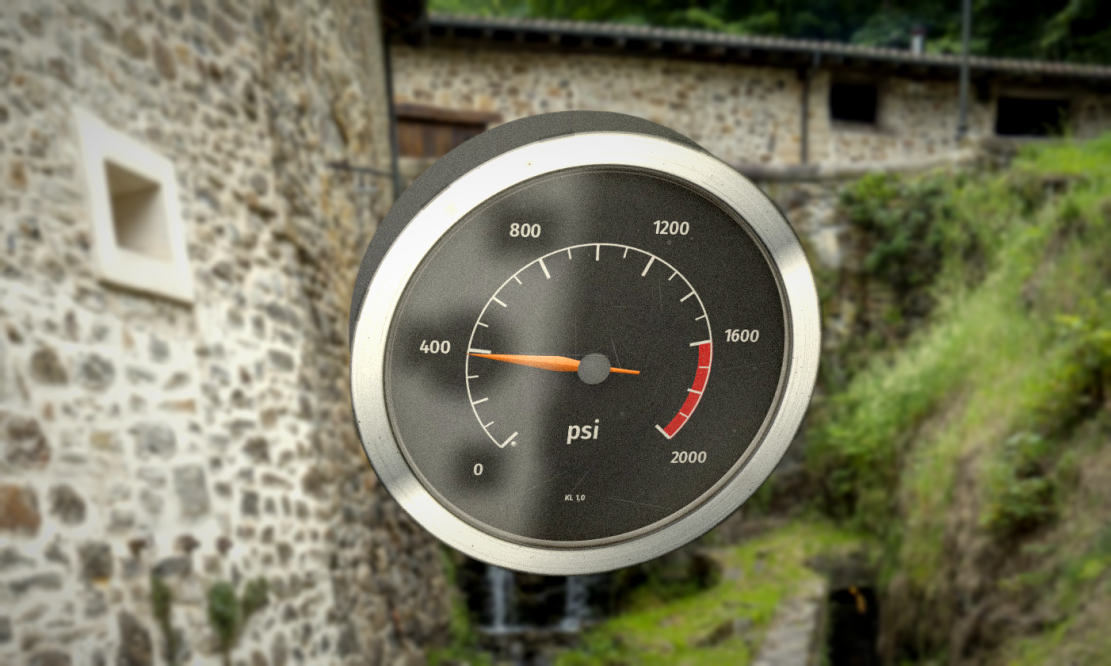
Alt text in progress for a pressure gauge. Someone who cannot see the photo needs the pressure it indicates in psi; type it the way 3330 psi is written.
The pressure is 400 psi
